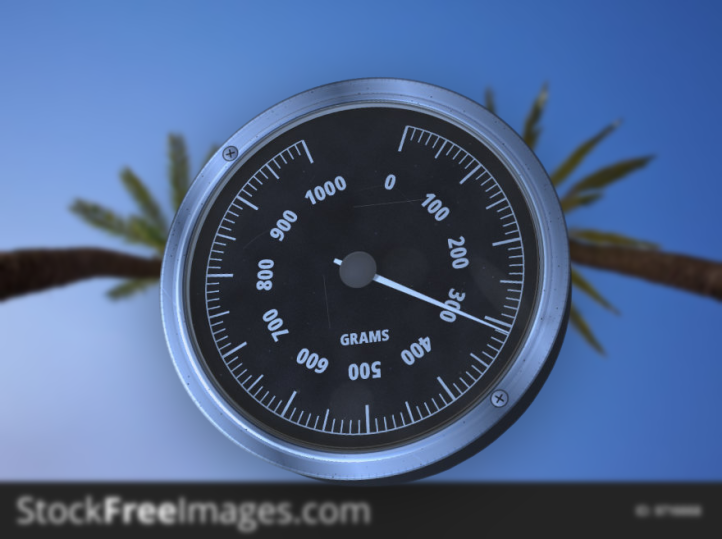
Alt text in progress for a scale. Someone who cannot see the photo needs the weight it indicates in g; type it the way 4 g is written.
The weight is 310 g
